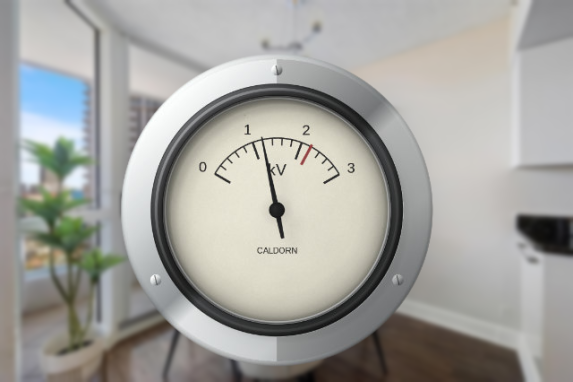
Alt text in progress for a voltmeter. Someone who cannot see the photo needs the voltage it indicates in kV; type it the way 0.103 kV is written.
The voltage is 1.2 kV
